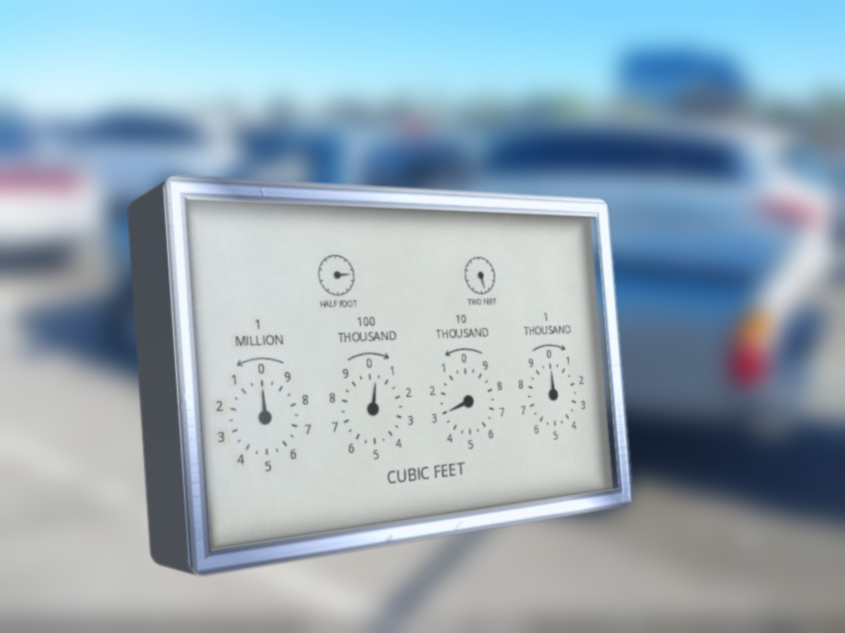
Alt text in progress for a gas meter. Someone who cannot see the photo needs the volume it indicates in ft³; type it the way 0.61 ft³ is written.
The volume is 3000 ft³
